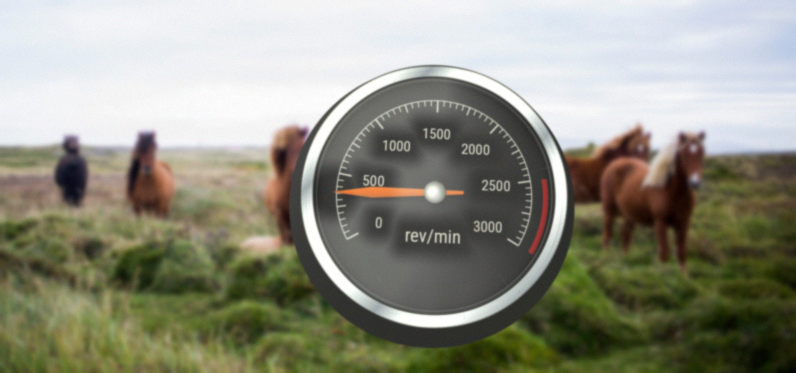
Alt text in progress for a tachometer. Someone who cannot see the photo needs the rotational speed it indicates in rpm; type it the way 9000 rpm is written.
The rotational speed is 350 rpm
